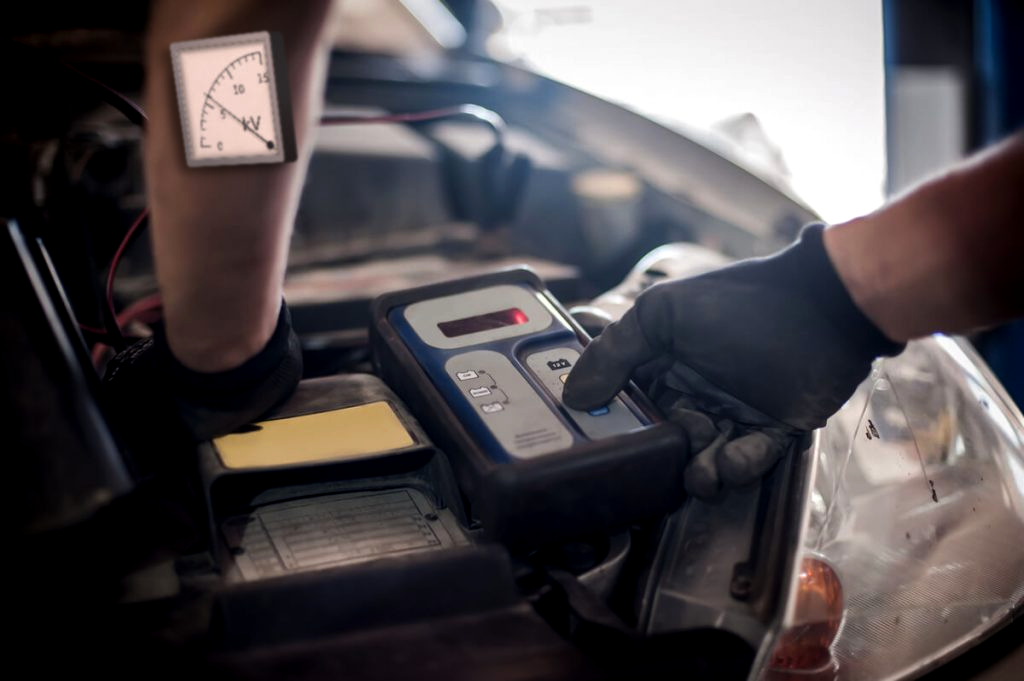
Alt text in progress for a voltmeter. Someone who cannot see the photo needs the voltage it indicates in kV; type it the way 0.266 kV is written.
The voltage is 6 kV
